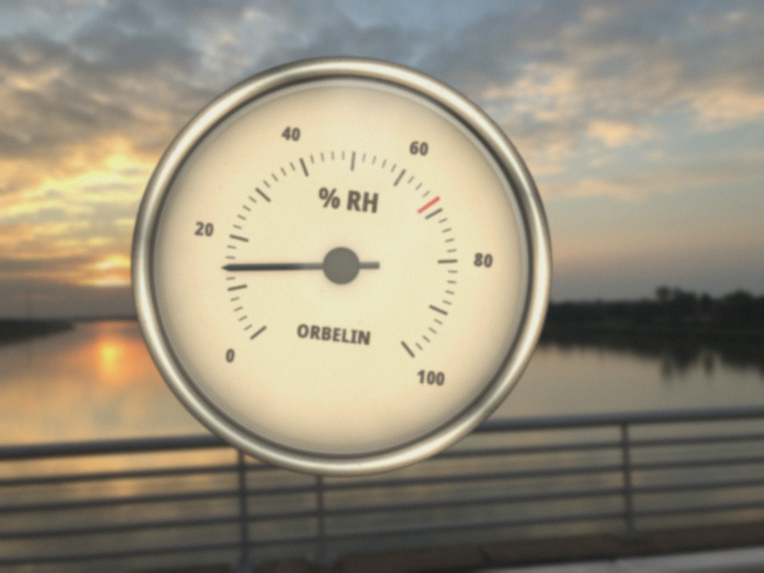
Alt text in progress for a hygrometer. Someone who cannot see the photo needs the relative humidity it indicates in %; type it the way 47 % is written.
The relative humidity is 14 %
